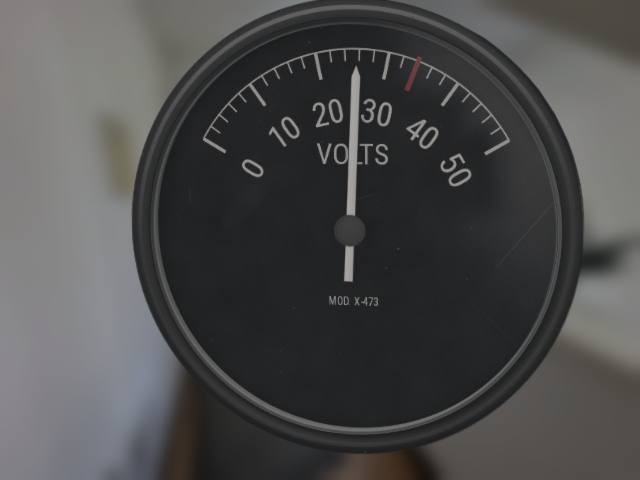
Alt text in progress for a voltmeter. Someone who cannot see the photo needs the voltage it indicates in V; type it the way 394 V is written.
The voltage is 26 V
